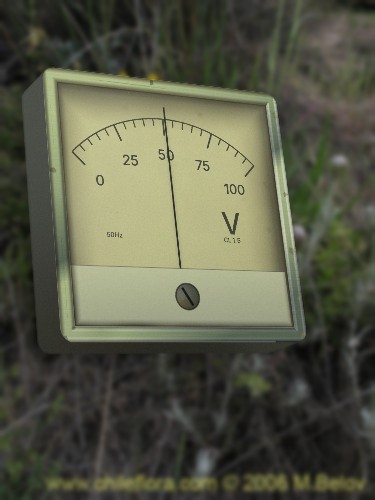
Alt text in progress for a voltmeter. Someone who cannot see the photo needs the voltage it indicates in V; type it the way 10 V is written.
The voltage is 50 V
